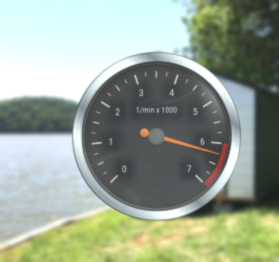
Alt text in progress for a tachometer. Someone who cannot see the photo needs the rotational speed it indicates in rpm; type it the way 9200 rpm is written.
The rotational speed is 6250 rpm
